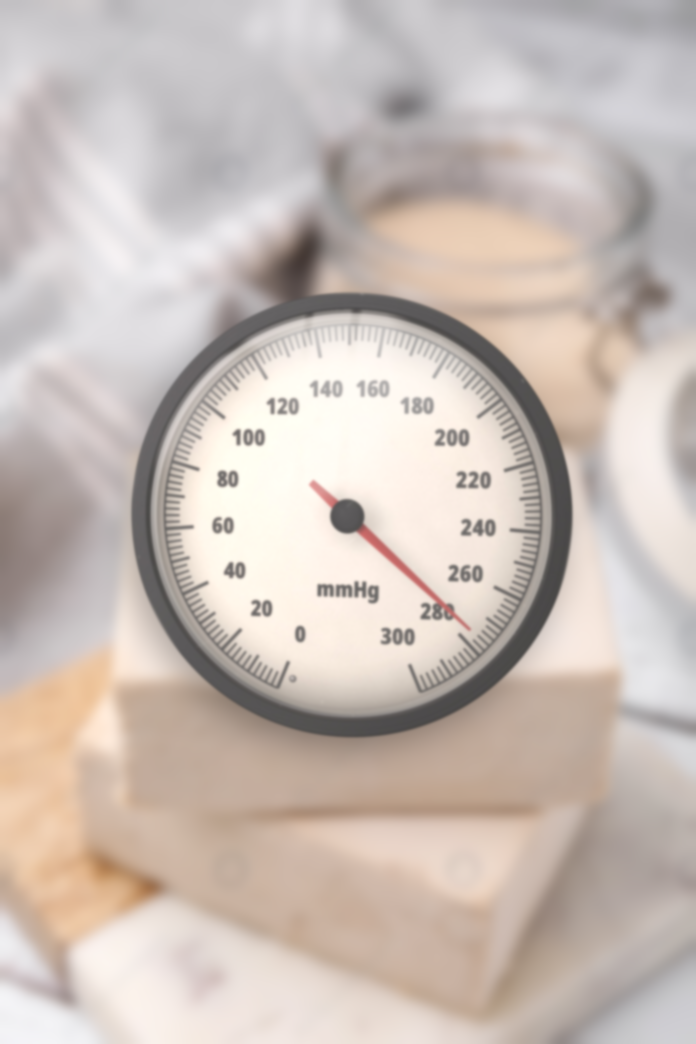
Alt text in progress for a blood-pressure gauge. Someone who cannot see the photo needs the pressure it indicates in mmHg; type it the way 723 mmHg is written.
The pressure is 276 mmHg
